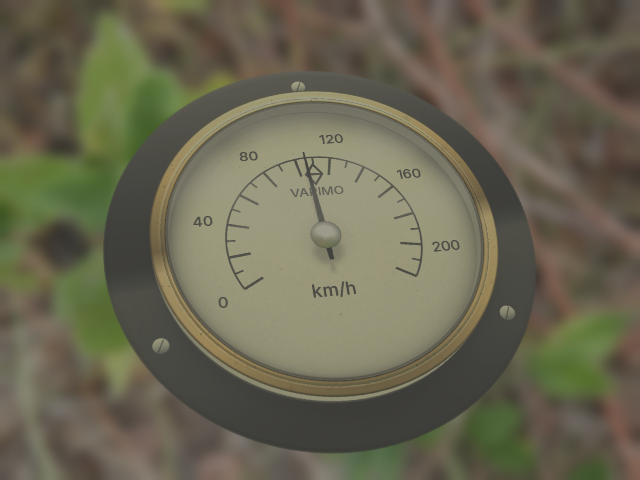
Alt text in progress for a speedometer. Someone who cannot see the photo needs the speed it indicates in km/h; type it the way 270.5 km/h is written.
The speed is 105 km/h
